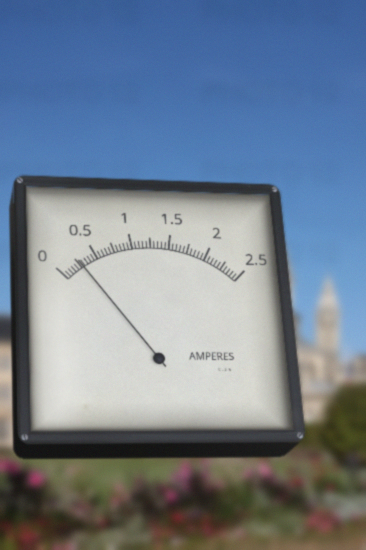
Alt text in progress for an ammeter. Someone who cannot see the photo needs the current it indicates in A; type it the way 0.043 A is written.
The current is 0.25 A
